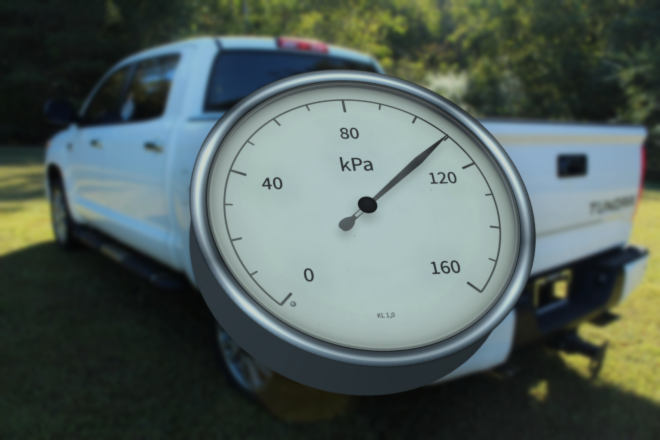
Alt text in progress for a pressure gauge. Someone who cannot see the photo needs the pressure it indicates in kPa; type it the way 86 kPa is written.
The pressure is 110 kPa
